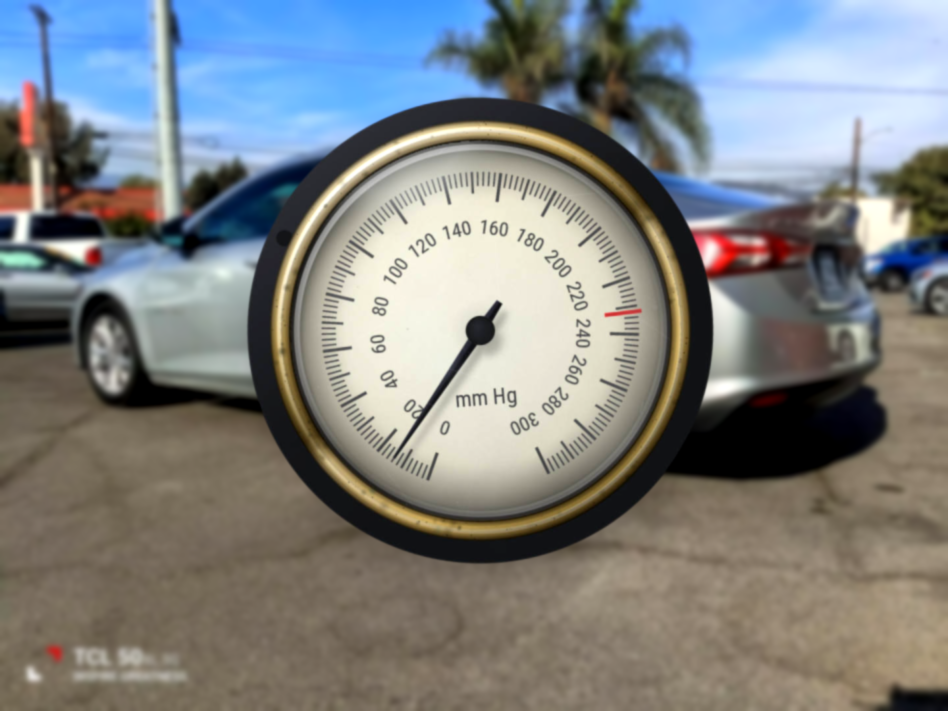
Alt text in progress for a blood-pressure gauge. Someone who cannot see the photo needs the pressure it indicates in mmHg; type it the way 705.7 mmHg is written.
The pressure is 14 mmHg
